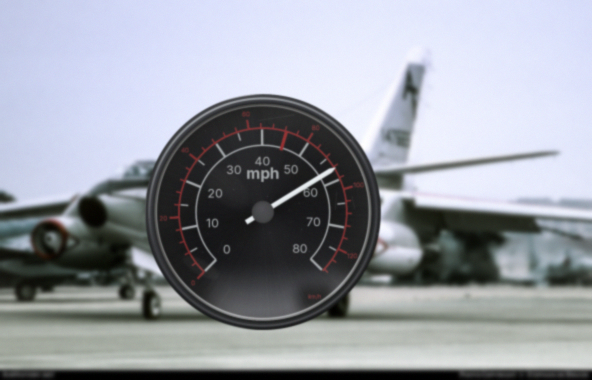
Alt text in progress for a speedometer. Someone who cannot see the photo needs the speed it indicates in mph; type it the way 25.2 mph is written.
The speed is 57.5 mph
